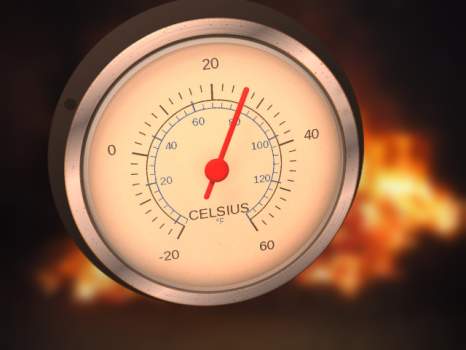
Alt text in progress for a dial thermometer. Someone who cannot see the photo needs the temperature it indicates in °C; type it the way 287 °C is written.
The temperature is 26 °C
